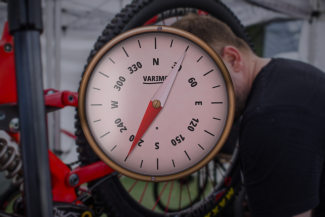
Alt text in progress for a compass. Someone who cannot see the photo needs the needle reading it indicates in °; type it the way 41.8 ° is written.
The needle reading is 210 °
